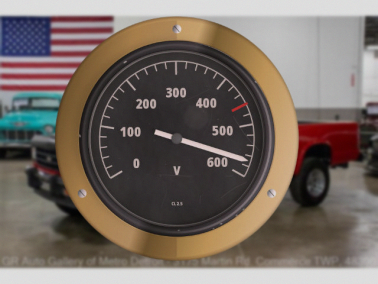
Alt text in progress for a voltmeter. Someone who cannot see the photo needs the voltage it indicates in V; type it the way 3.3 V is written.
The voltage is 570 V
